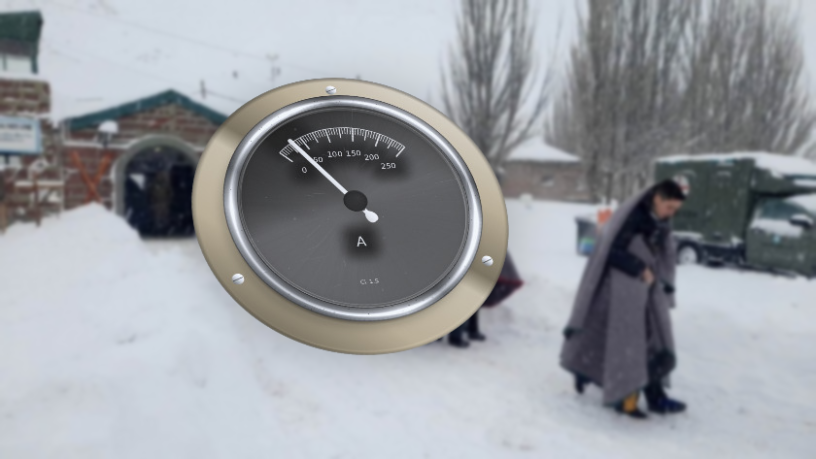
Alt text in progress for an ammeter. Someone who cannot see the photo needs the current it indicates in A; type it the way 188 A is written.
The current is 25 A
